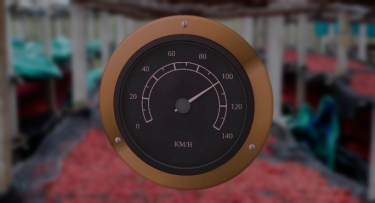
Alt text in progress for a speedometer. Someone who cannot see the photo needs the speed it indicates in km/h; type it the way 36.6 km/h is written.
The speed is 100 km/h
